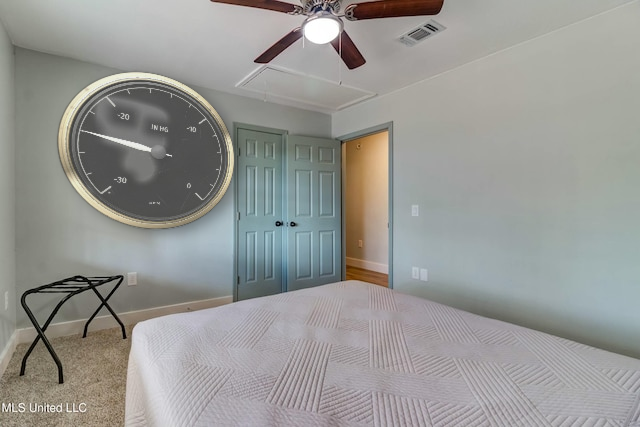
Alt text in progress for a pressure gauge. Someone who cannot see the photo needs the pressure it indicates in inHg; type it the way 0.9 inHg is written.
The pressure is -24 inHg
